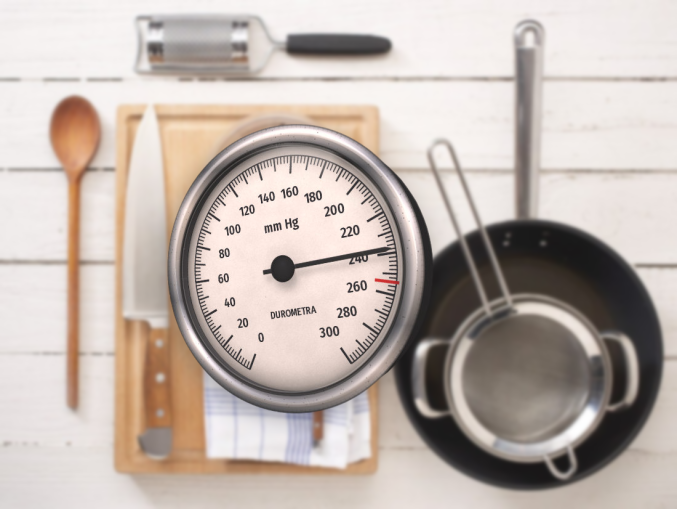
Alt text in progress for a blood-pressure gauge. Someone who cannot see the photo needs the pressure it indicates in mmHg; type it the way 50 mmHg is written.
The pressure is 238 mmHg
